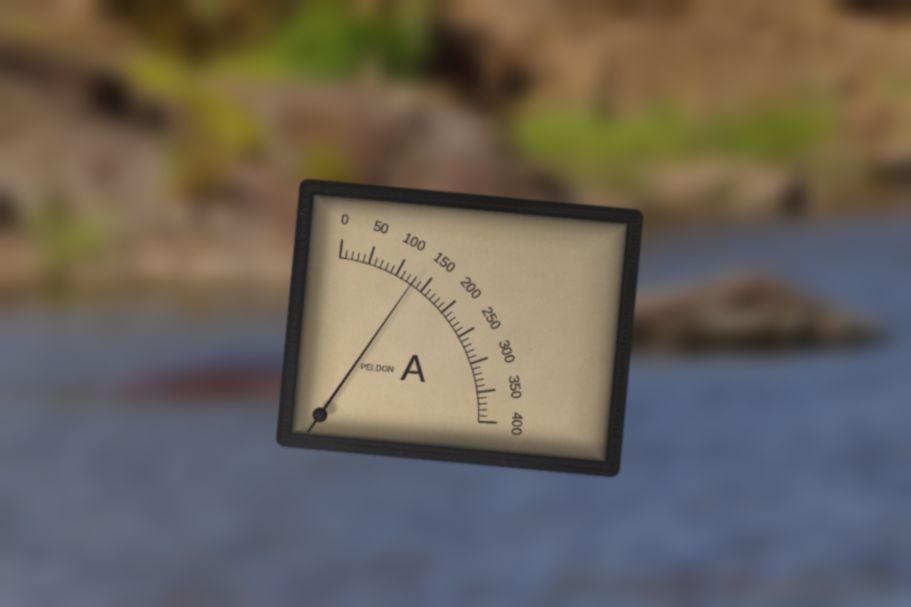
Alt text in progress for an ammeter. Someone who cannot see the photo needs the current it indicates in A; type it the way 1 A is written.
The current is 130 A
